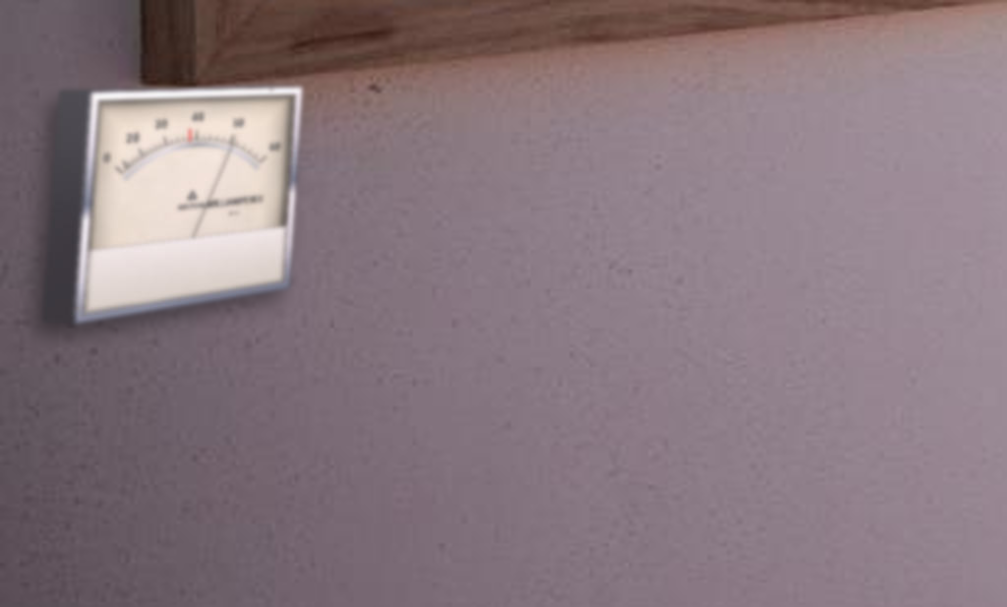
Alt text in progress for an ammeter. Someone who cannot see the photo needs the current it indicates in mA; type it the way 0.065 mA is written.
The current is 50 mA
